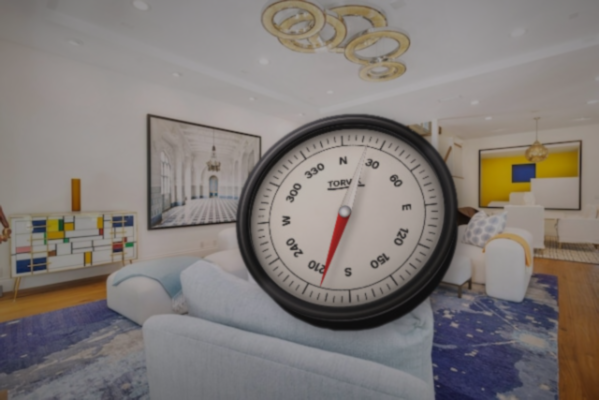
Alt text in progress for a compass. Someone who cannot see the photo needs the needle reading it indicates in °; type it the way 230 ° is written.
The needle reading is 200 °
